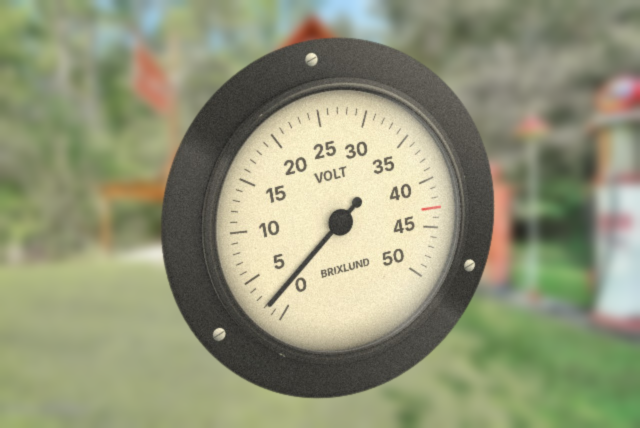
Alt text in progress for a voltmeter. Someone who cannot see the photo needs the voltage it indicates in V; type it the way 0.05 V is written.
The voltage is 2 V
